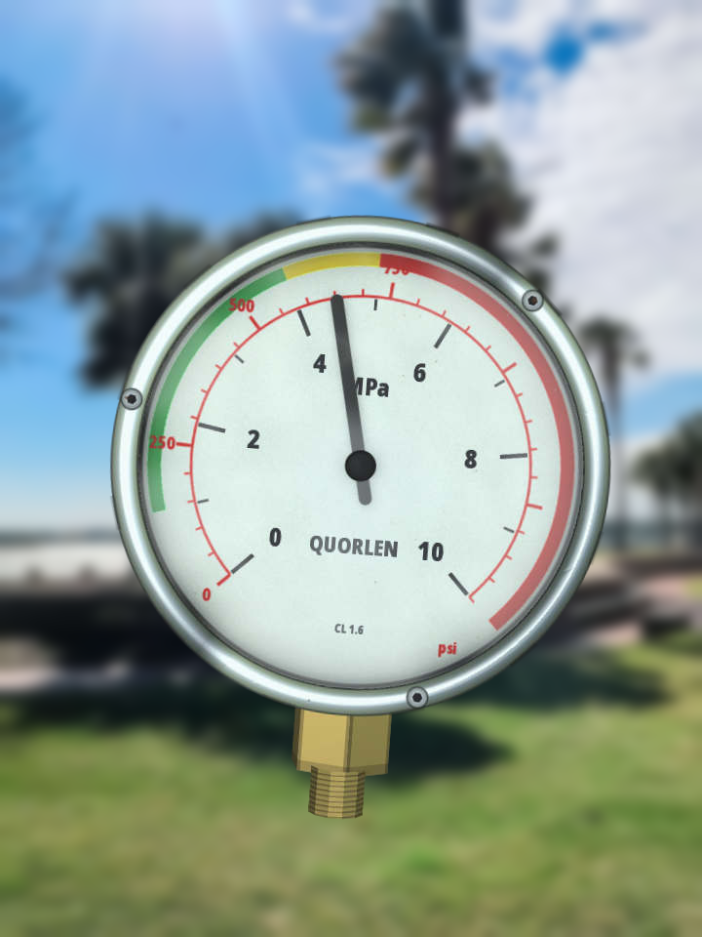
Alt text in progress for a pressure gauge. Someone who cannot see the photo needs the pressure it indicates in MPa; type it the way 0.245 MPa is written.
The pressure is 4.5 MPa
